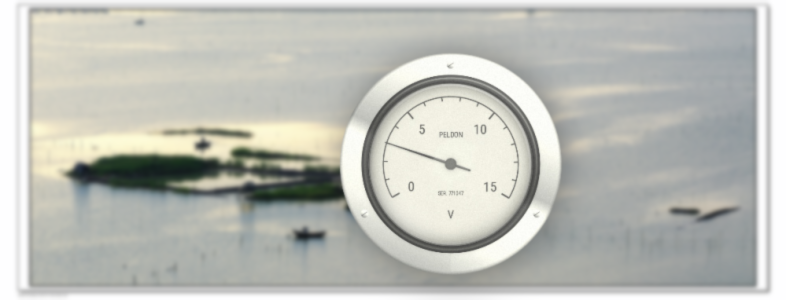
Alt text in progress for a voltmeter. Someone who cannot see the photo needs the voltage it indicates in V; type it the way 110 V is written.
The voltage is 3 V
